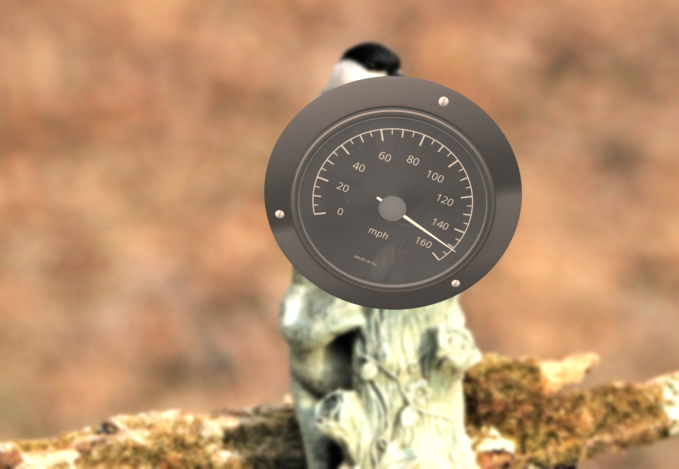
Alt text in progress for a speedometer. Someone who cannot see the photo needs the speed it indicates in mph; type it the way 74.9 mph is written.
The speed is 150 mph
